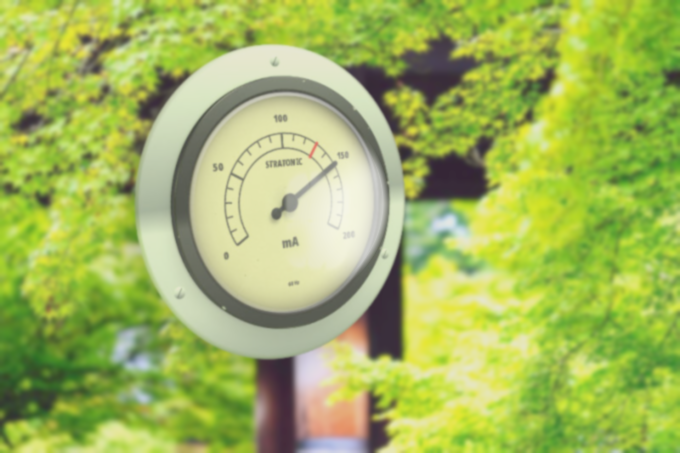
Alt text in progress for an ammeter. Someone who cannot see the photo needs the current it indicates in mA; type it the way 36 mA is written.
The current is 150 mA
